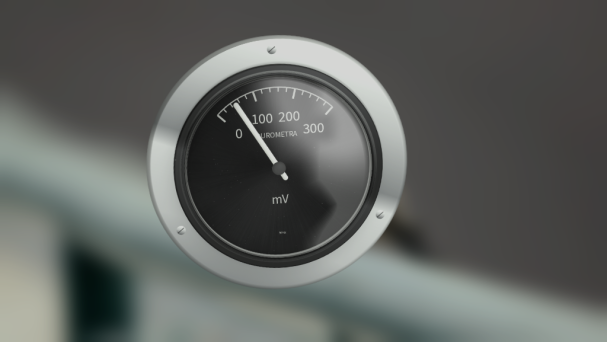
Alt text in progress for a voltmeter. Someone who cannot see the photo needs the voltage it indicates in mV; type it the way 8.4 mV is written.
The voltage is 50 mV
